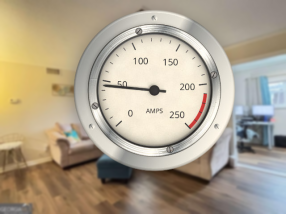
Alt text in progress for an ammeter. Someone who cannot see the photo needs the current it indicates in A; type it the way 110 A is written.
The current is 45 A
